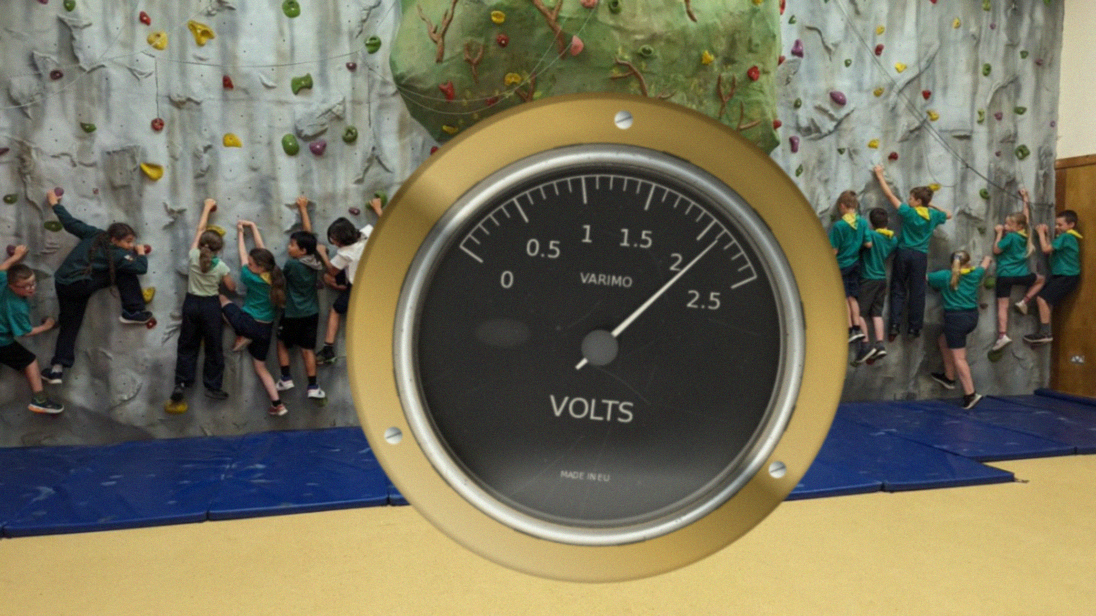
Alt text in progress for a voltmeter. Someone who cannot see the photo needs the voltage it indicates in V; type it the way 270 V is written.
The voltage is 2.1 V
